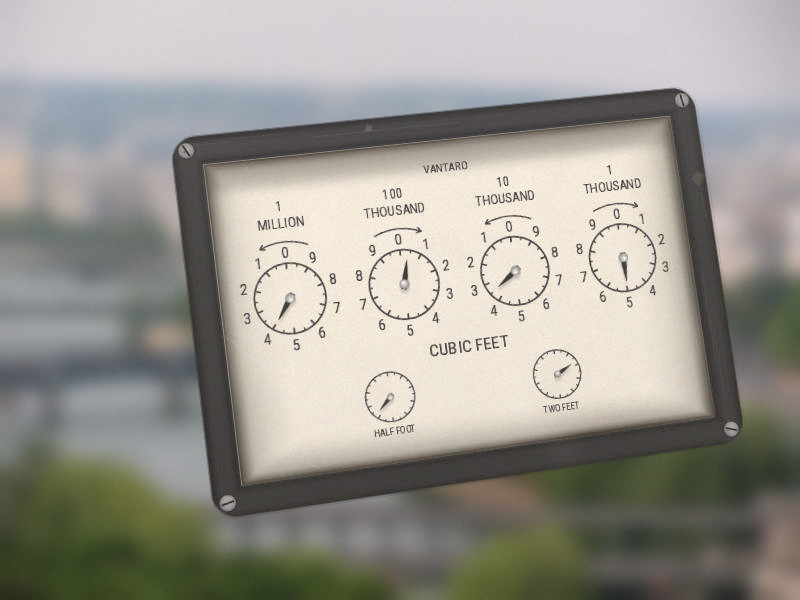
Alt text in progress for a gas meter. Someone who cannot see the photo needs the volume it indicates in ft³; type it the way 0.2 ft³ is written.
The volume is 403500 ft³
